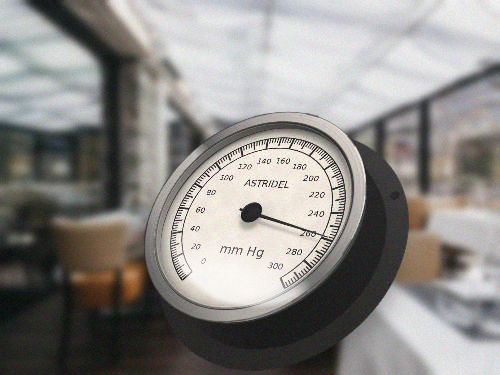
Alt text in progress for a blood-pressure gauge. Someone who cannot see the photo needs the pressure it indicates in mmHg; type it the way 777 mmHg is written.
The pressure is 260 mmHg
